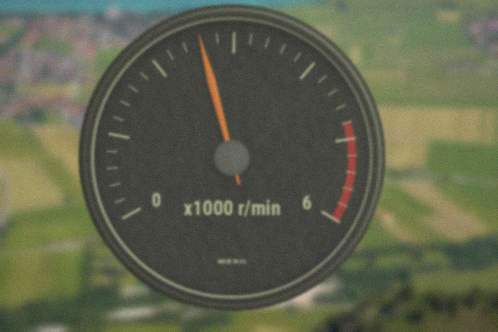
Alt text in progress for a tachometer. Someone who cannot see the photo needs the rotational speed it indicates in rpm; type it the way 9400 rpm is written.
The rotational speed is 2600 rpm
